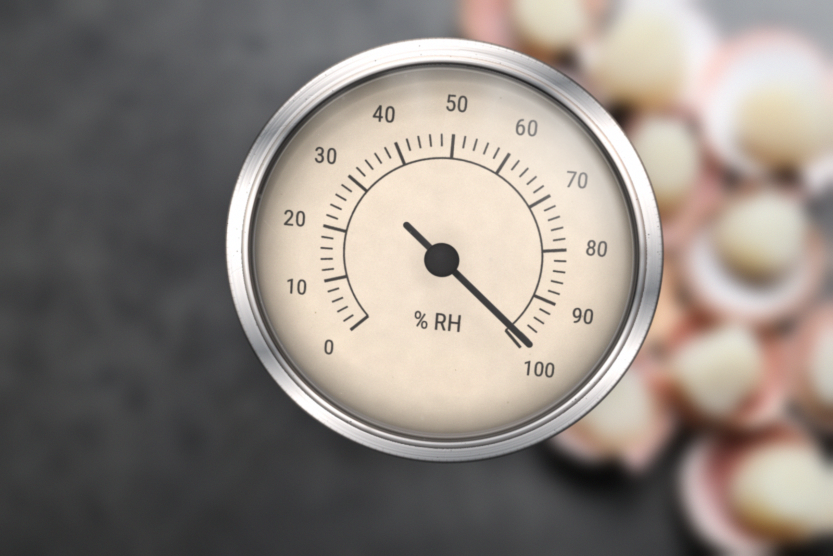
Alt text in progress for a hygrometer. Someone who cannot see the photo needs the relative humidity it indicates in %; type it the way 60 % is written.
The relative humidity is 98 %
